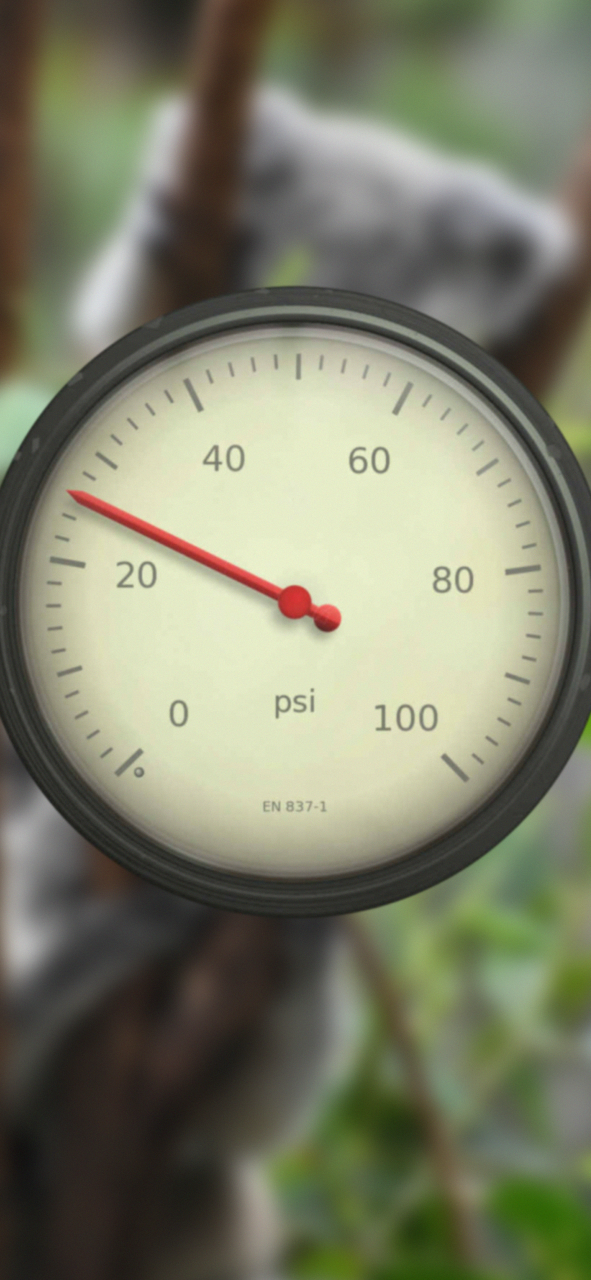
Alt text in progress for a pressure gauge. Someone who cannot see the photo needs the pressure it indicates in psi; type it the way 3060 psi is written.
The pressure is 26 psi
